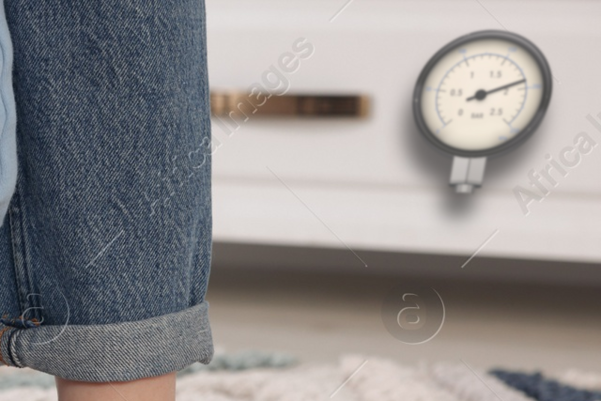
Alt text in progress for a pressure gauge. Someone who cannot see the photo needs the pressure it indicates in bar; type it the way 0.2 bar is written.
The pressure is 1.9 bar
